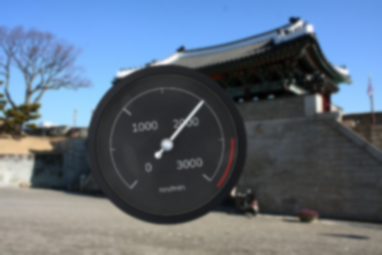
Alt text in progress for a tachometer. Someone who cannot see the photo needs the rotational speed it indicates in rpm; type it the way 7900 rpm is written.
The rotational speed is 2000 rpm
